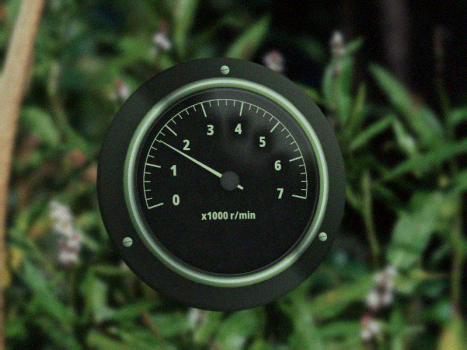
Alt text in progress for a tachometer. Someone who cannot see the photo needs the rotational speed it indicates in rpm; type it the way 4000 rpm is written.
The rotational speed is 1600 rpm
